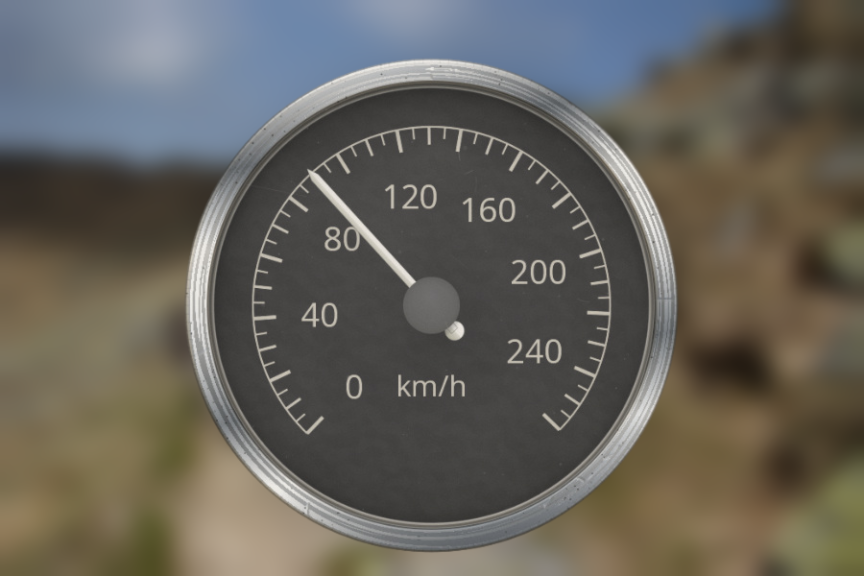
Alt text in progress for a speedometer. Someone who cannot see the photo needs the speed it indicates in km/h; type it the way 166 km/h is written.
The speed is 90 km/h
